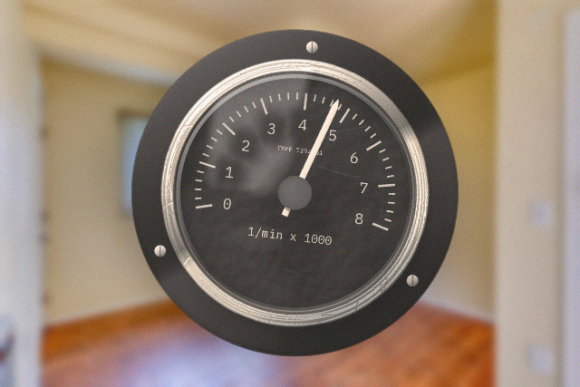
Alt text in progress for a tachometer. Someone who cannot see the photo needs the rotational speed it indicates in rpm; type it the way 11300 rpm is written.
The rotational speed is 4700 rpm
